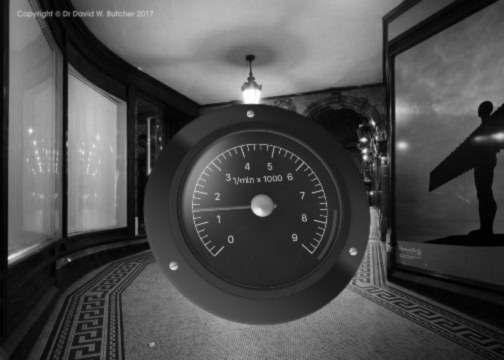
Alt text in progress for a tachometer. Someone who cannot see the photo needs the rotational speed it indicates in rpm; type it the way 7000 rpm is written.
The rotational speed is 1400 rpm
